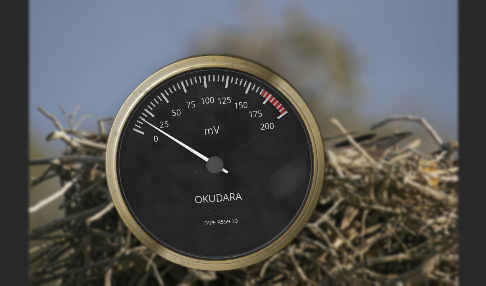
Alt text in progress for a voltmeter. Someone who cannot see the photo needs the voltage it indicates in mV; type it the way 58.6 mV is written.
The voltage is 15 mV
